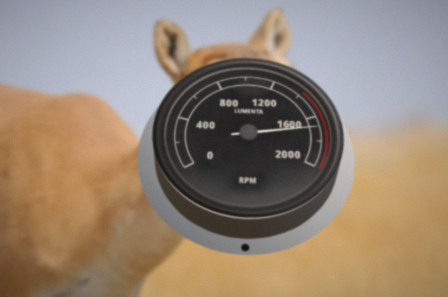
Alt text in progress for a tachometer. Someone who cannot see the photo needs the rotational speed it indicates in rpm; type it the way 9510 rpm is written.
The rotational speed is 1700 rpm
